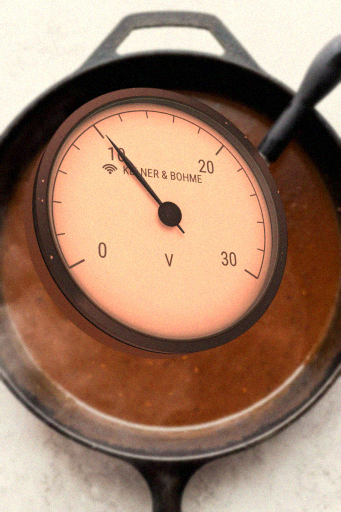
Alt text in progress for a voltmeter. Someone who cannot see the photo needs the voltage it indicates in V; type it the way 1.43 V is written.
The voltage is 10 V
